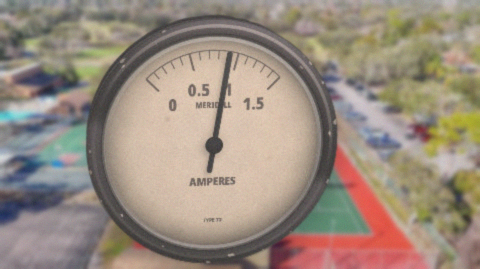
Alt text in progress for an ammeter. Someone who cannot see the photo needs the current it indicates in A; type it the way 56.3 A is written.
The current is 0.9 A
